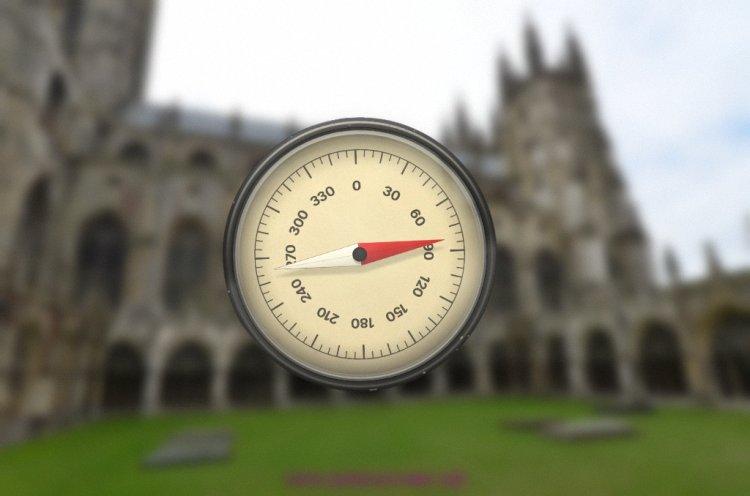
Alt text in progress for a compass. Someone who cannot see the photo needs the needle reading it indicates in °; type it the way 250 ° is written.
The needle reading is 82.5 °
